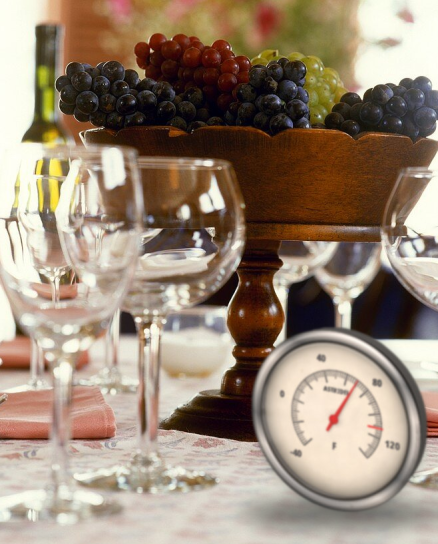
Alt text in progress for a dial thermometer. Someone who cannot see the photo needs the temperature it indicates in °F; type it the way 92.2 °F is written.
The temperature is 70 °F
